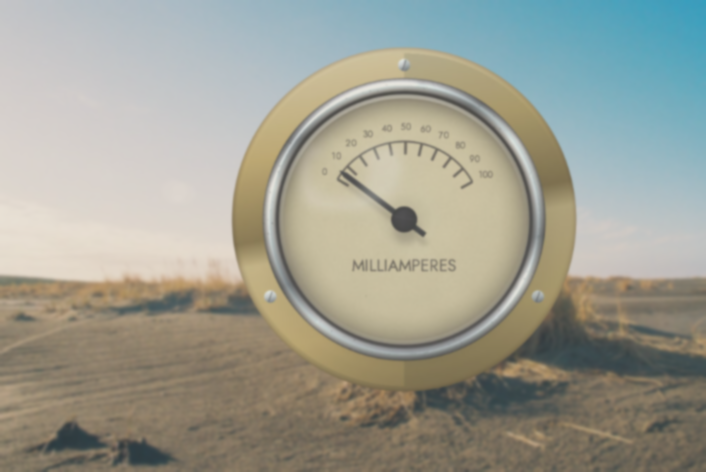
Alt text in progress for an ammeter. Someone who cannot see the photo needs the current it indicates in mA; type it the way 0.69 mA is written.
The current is 5 mA
